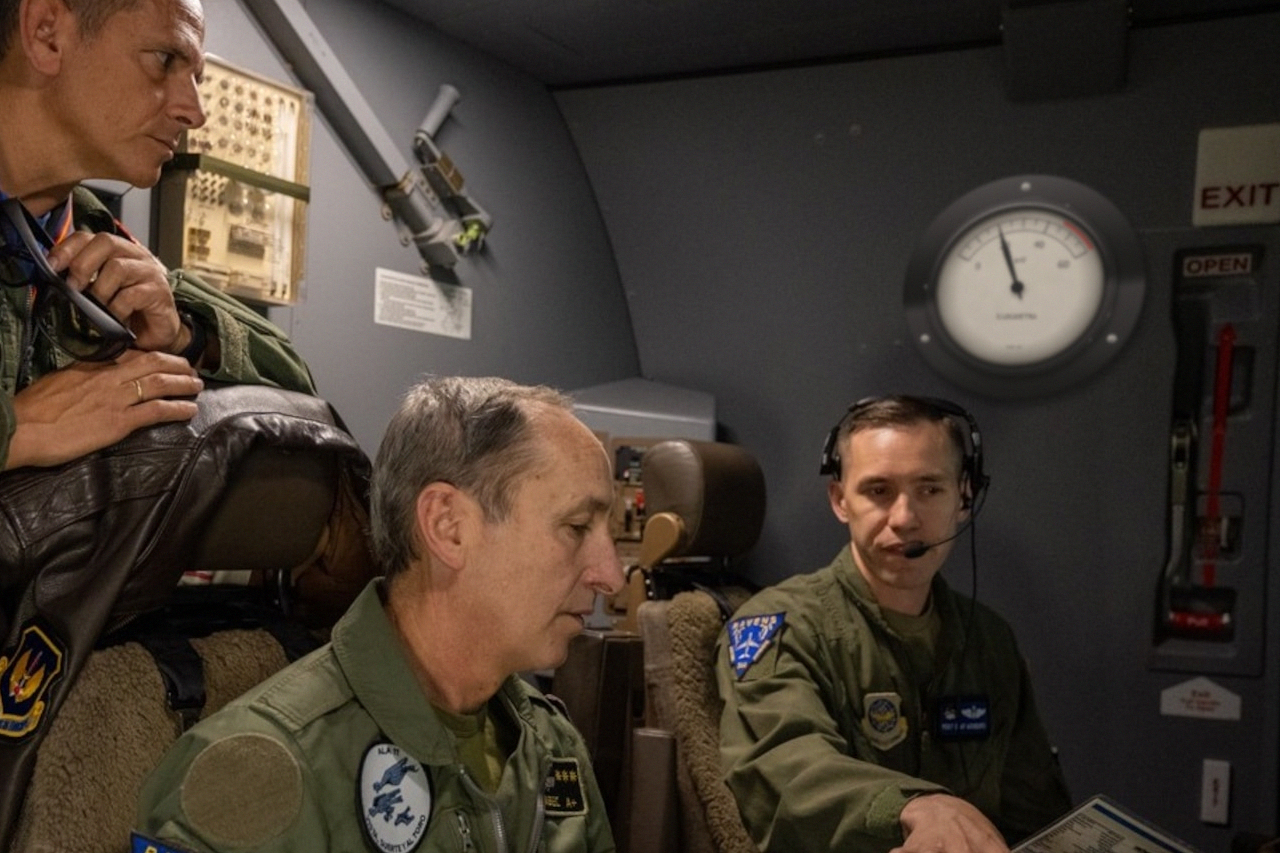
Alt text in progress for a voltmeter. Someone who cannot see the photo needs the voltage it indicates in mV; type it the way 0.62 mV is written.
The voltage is 20 mV
